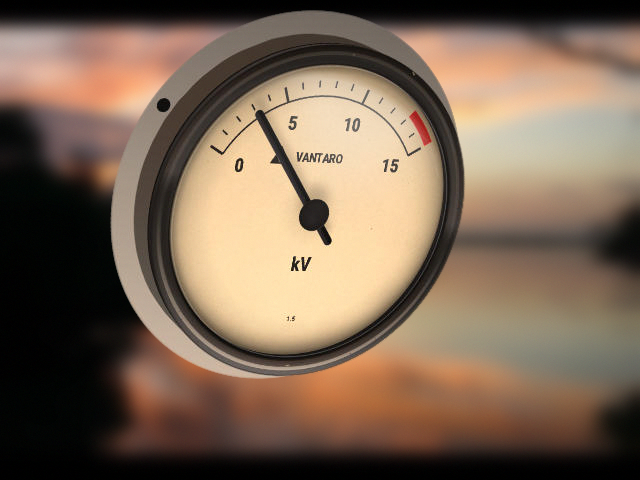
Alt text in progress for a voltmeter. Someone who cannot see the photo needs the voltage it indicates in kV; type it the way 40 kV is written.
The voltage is 3 kV
